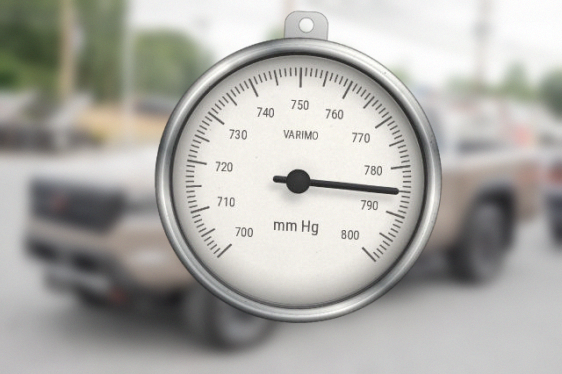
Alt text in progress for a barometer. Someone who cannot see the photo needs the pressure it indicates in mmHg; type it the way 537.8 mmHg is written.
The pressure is 785 mmHg
